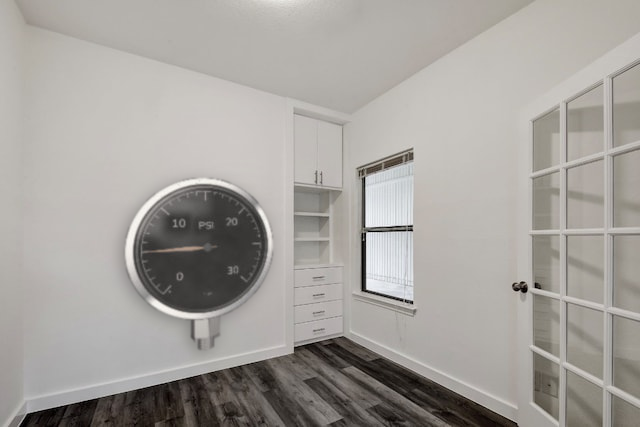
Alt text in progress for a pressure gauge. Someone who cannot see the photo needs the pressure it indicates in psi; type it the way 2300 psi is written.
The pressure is 5 psi
